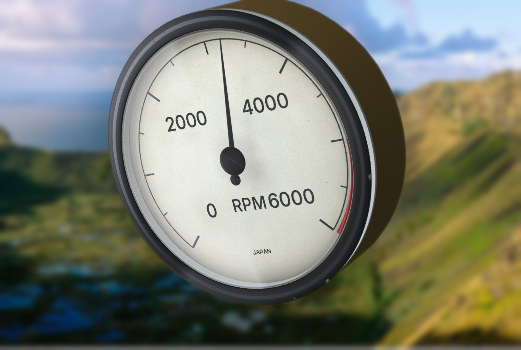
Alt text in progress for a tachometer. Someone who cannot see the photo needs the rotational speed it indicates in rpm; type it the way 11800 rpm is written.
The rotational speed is 3250 rpm
